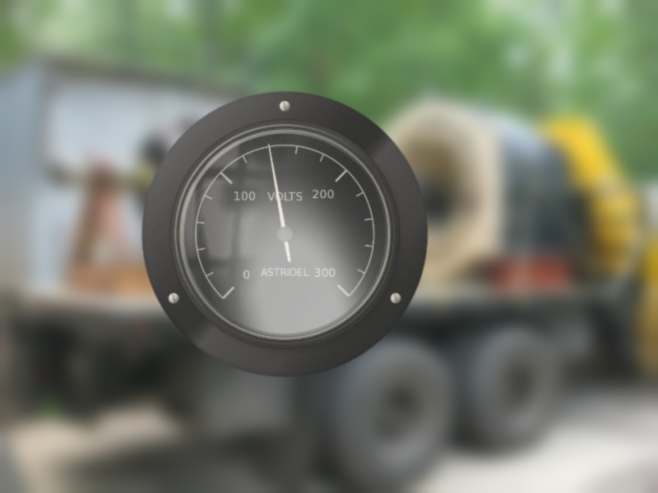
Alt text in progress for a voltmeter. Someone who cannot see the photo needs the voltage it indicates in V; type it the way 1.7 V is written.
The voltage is 140 V
